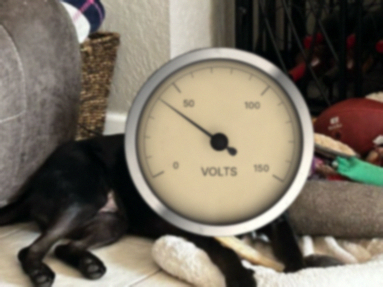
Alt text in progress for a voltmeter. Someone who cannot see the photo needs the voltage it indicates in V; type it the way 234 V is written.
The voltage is 40 V
